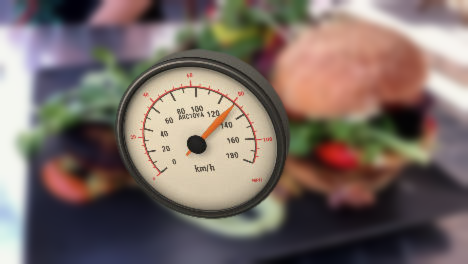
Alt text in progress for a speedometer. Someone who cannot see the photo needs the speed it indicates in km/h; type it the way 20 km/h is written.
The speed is 130 km/h
